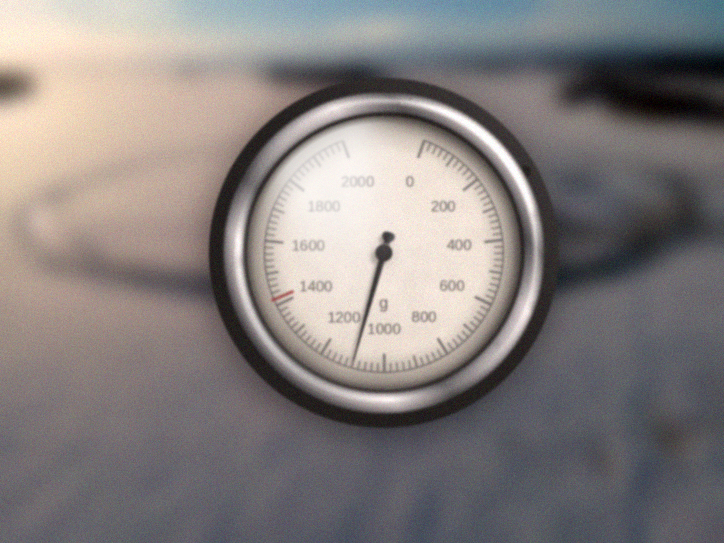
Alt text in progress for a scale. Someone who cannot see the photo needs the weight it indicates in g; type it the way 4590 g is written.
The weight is 1100 g
